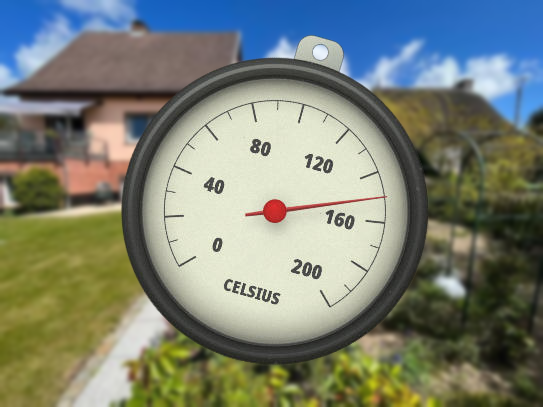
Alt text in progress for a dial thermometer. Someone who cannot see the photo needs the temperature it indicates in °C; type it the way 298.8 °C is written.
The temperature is 150 °C
